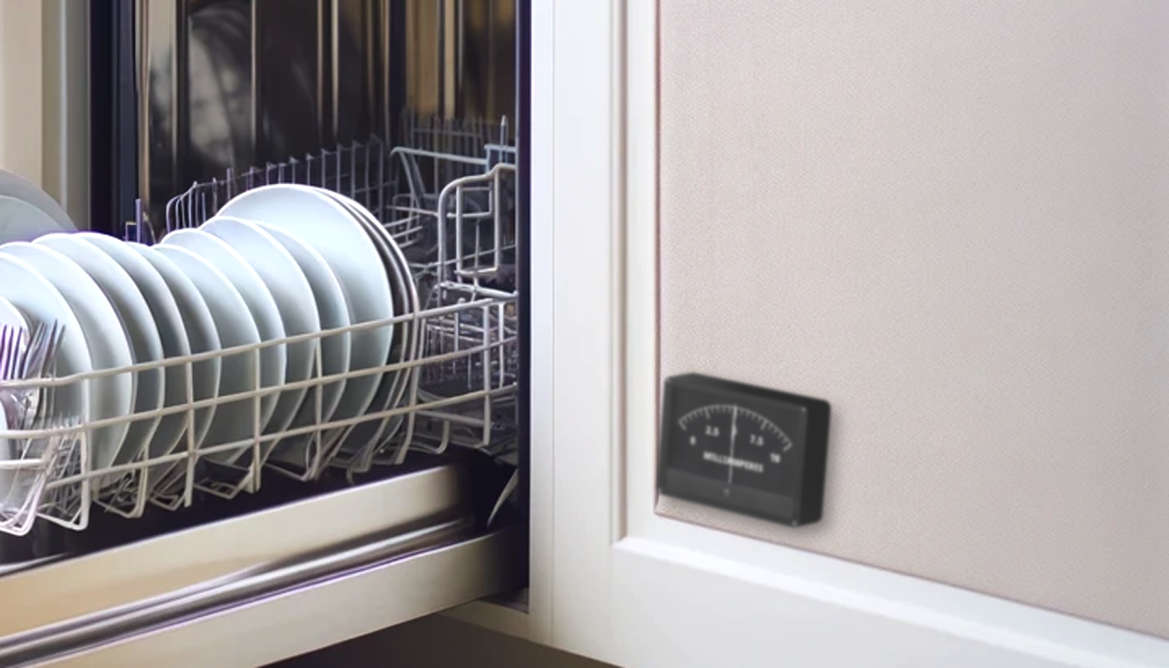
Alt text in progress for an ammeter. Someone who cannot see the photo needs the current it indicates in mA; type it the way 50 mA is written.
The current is 5 mA
